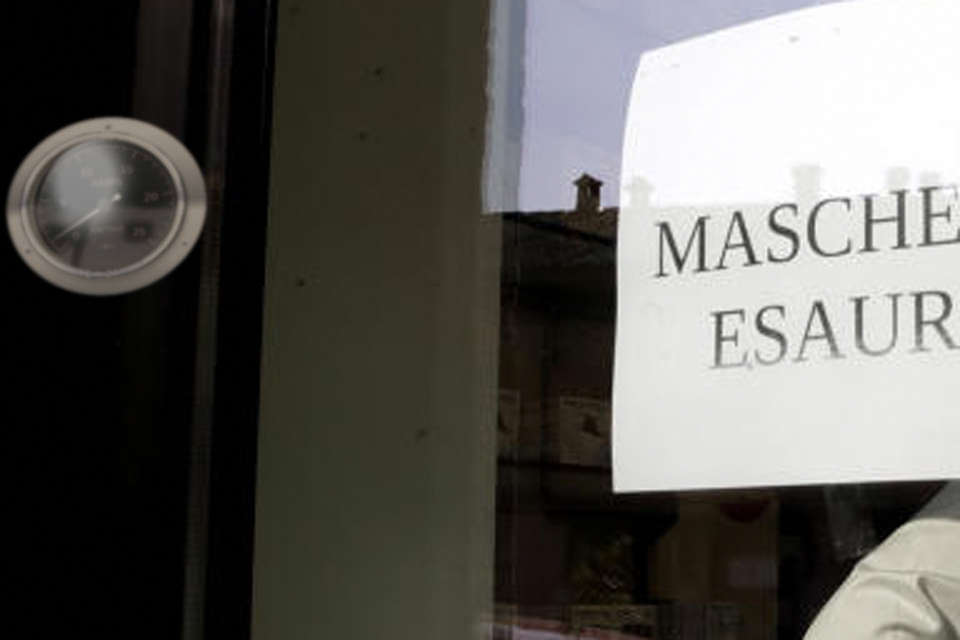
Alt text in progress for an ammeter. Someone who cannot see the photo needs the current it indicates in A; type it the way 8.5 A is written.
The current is 1 A
